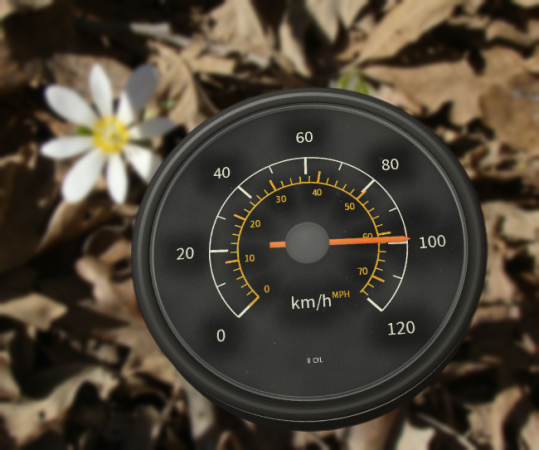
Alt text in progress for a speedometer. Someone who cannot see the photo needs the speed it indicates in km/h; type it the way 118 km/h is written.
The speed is 100 km/h
